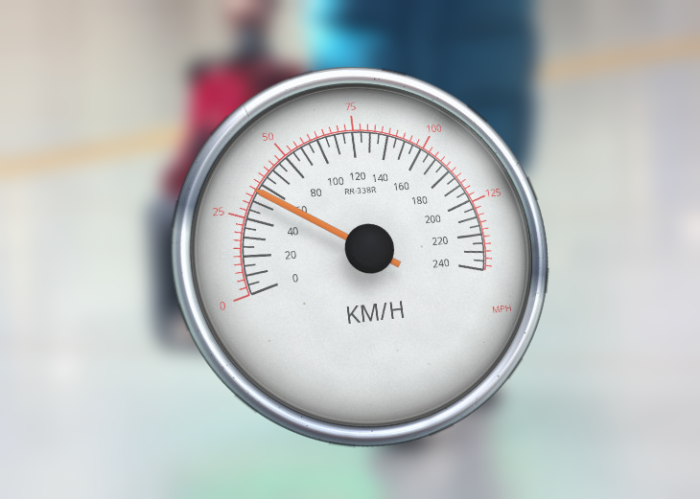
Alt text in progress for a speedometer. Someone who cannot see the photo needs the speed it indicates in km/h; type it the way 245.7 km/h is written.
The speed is 55 km/h
